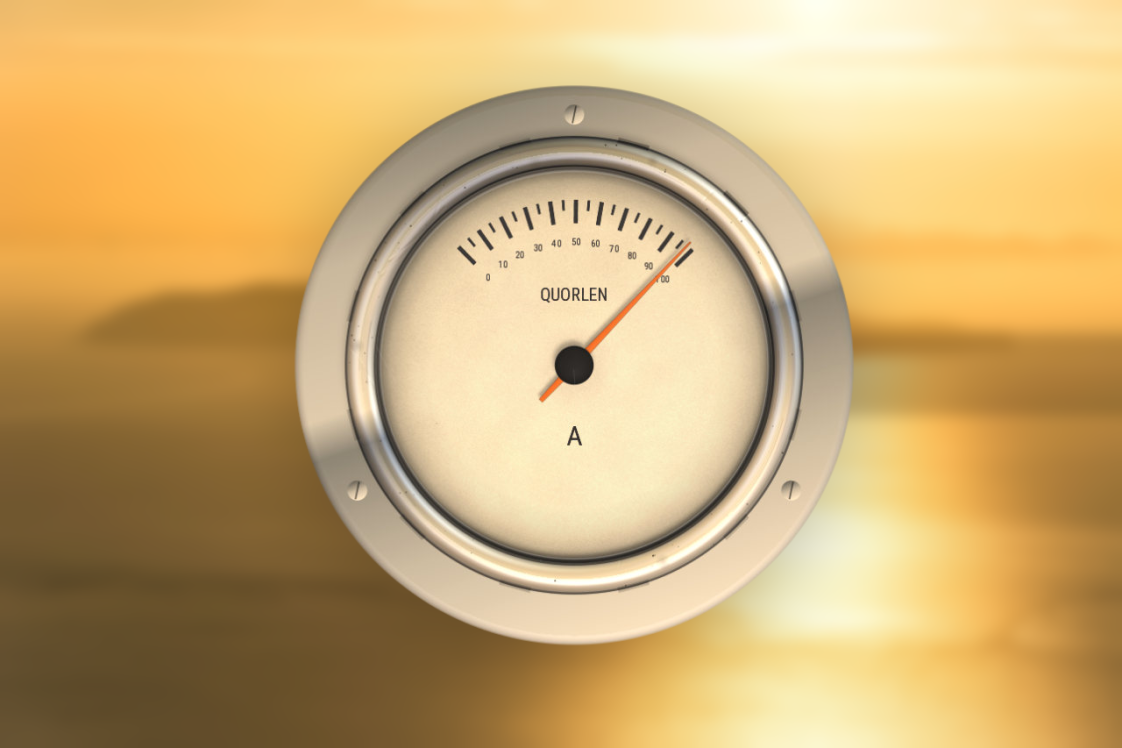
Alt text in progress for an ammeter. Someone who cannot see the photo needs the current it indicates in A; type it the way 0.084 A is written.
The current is 97.5 A
